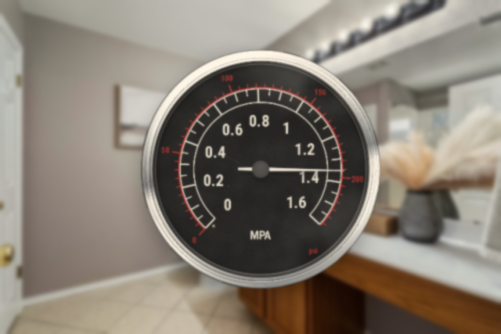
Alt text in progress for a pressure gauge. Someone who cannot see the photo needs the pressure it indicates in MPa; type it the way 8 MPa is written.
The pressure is 1.35 MPa
